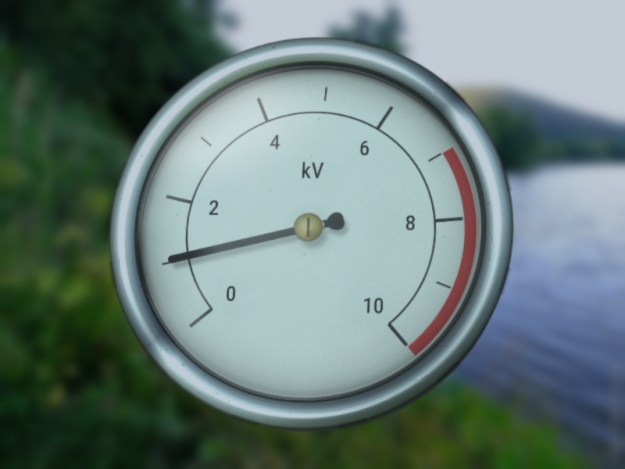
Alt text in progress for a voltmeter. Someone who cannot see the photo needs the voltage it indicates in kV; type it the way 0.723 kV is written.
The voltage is 1 kV
